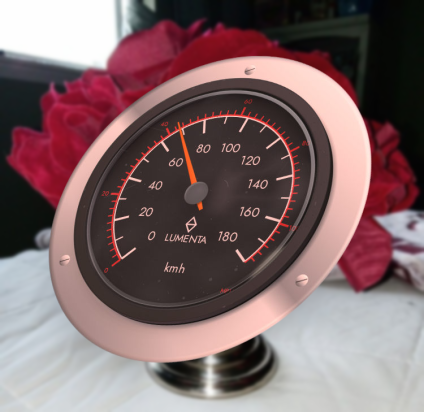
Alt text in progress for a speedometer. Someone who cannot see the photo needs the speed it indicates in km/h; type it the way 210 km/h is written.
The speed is 70 km/h
